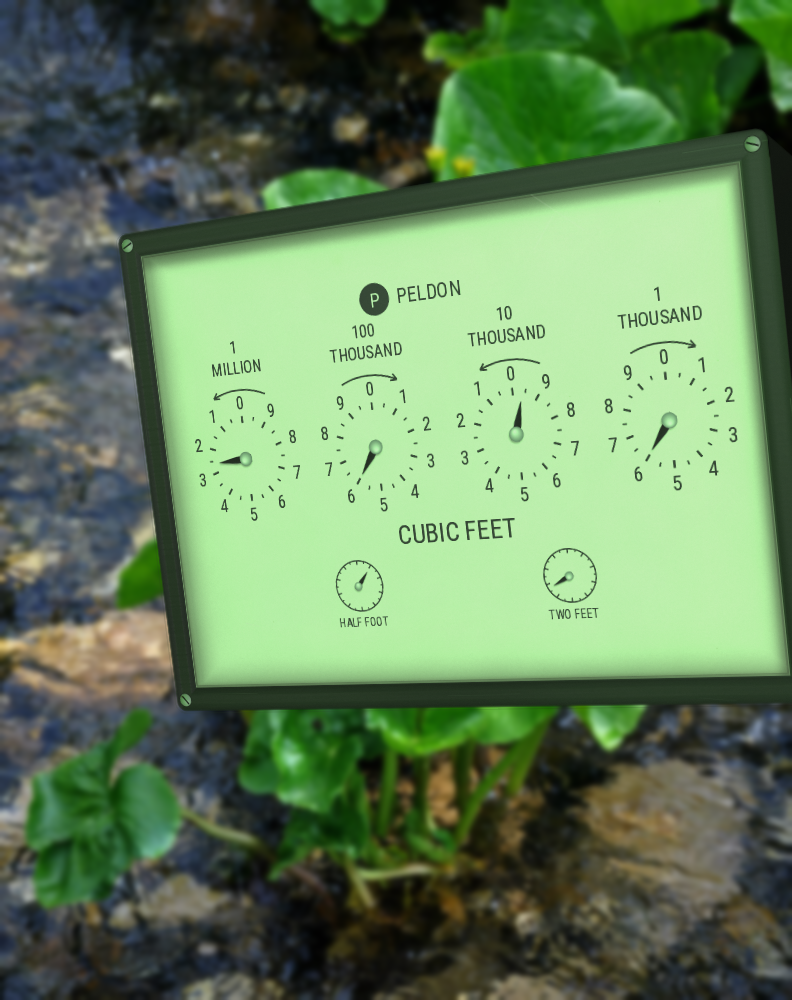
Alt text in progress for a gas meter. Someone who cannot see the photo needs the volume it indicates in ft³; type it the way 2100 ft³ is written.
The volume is 259600 ft³
